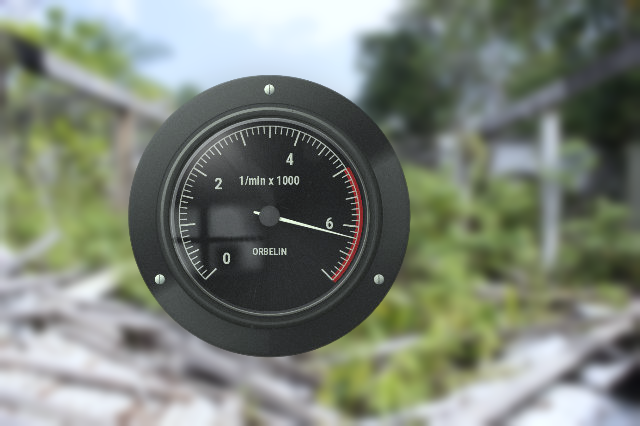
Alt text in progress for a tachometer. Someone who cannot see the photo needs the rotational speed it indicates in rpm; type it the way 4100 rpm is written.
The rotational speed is 6200 rpm
